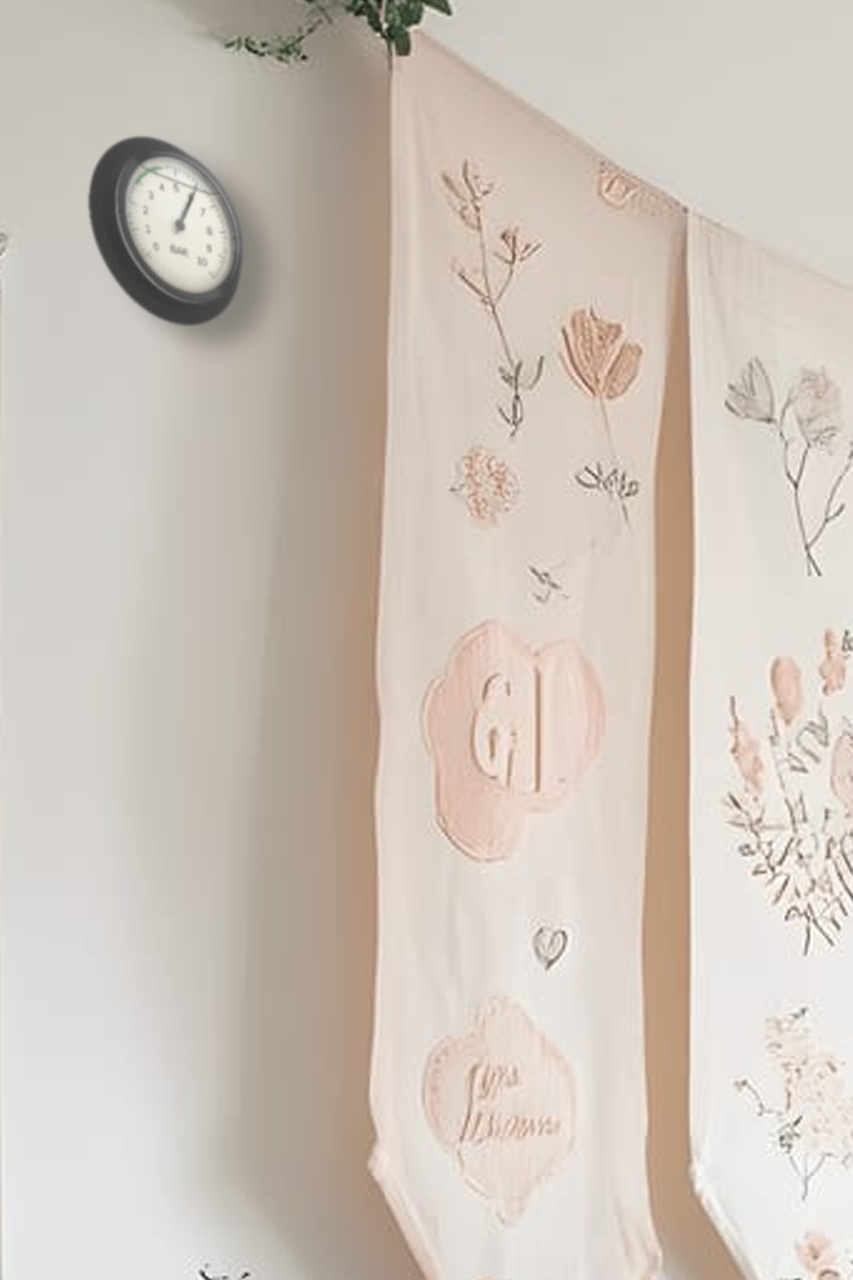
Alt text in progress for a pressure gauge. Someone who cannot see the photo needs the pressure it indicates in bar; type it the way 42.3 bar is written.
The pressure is 6 bar
